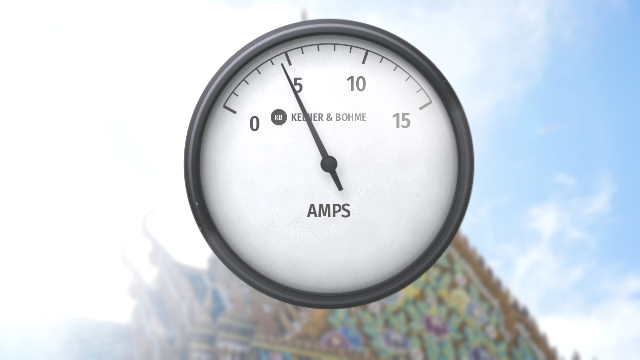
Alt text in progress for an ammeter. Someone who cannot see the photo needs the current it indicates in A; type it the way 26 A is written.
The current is 4.5 A
